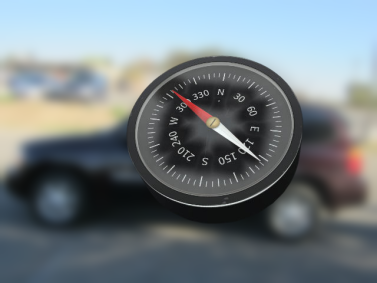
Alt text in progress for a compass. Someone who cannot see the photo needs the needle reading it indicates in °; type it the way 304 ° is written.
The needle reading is 305 °
